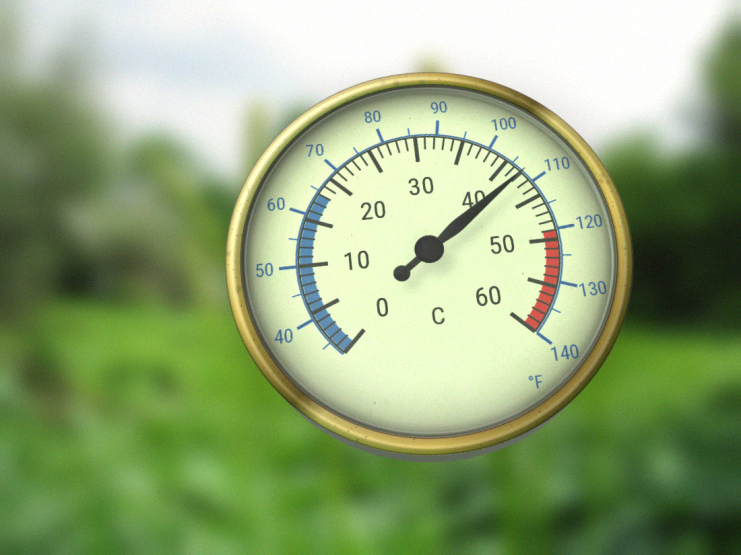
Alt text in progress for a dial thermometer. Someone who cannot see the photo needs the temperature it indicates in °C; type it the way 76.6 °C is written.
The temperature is 42 °C
